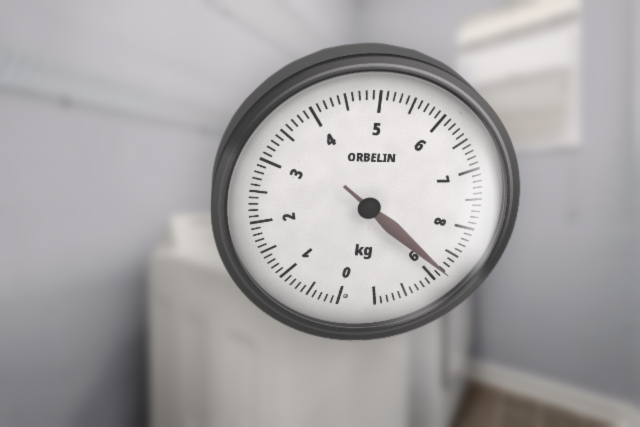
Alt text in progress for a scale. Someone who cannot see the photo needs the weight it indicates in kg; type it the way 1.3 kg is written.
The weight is 8.8 kg
